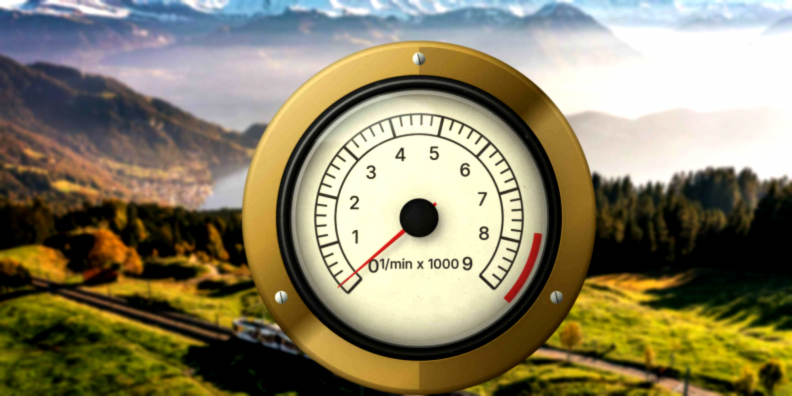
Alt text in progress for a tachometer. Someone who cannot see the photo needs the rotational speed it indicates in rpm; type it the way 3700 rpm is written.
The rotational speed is 200 rpm
